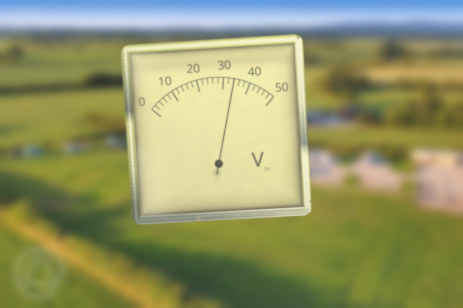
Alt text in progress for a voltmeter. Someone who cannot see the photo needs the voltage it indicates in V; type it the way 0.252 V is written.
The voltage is 34 V
